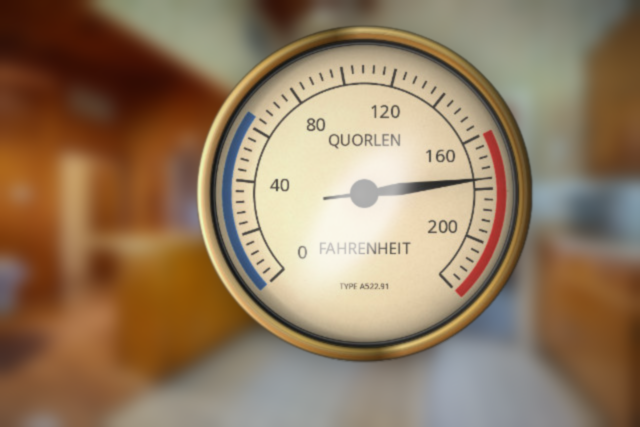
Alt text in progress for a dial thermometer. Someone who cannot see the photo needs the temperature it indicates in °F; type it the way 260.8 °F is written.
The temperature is 176 °F
